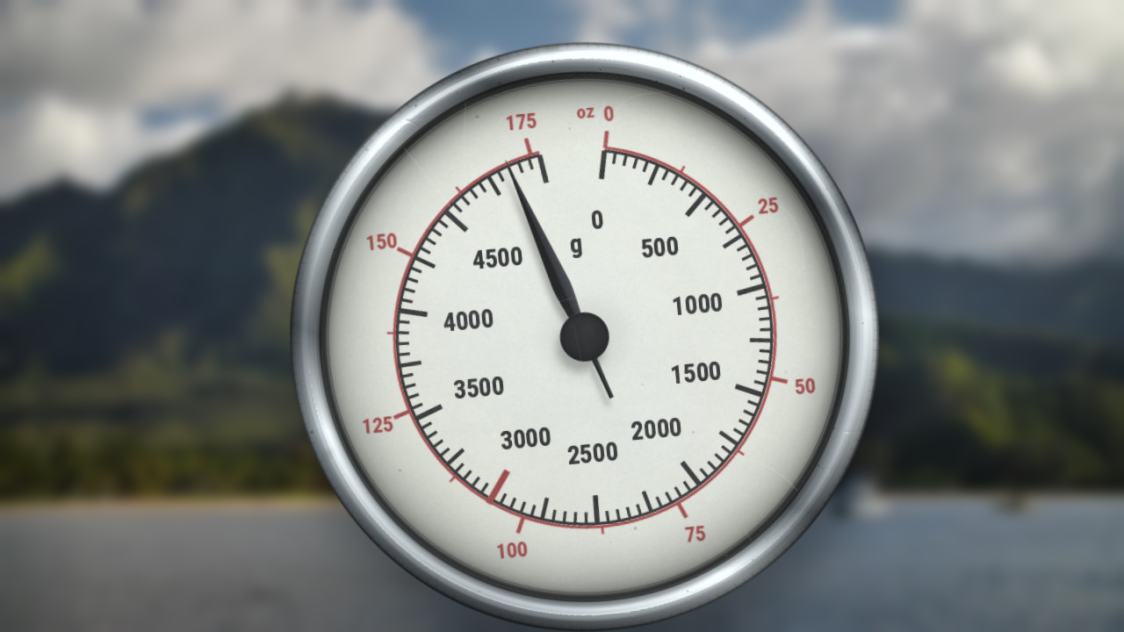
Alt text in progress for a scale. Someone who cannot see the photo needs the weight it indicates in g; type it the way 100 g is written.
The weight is 4850 g
